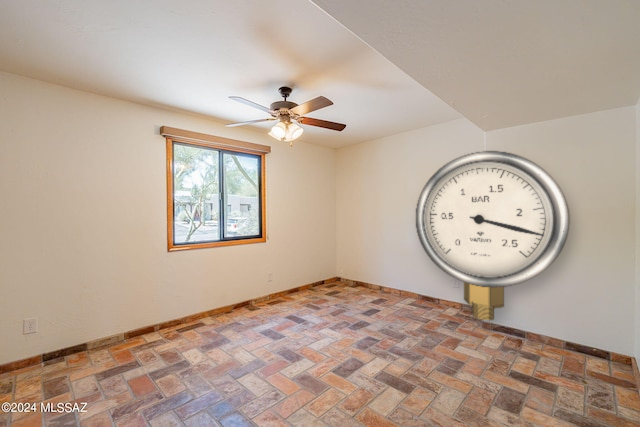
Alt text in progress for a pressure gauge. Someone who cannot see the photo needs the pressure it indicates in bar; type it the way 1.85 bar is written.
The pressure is 2.25 bar
